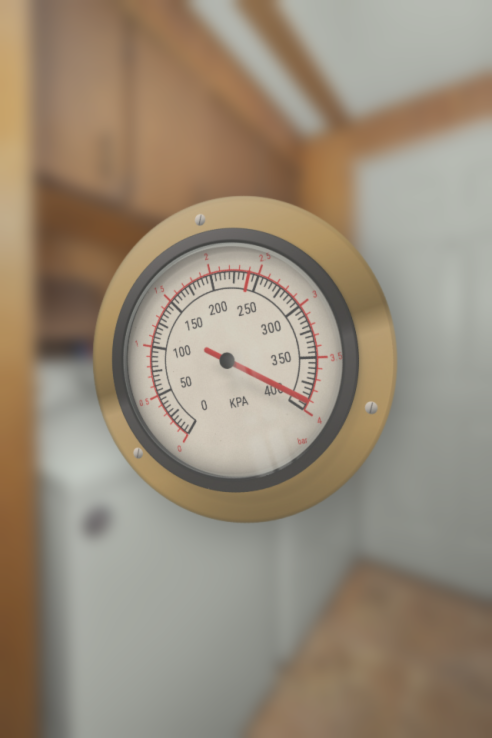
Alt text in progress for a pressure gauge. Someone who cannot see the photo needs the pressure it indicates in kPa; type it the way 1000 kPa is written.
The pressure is 390 kPa
